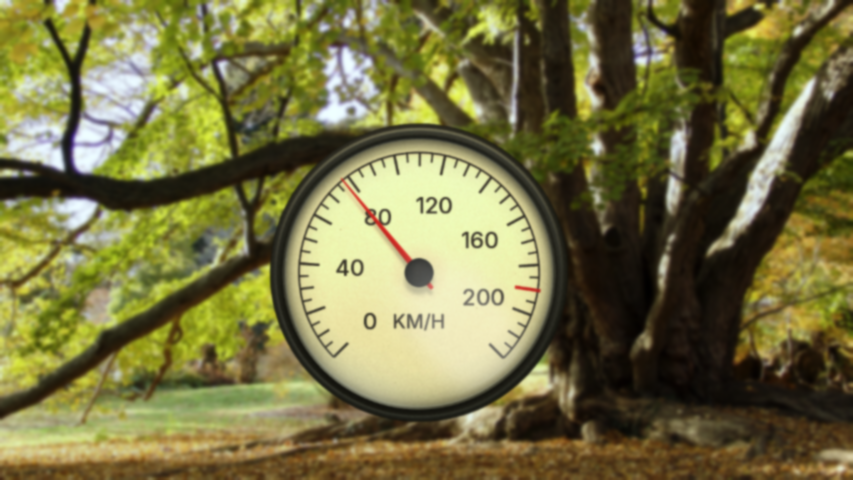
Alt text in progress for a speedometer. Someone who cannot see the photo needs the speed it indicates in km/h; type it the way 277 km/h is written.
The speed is 77.5 km/h
